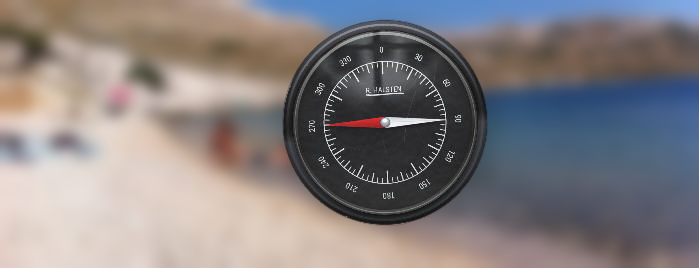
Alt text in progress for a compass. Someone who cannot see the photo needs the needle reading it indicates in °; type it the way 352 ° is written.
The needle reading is 270 °
